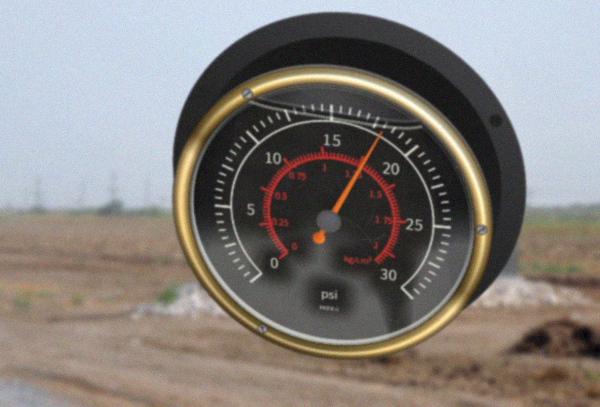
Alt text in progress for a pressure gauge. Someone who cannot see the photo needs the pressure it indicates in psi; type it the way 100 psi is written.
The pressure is 18 psi
